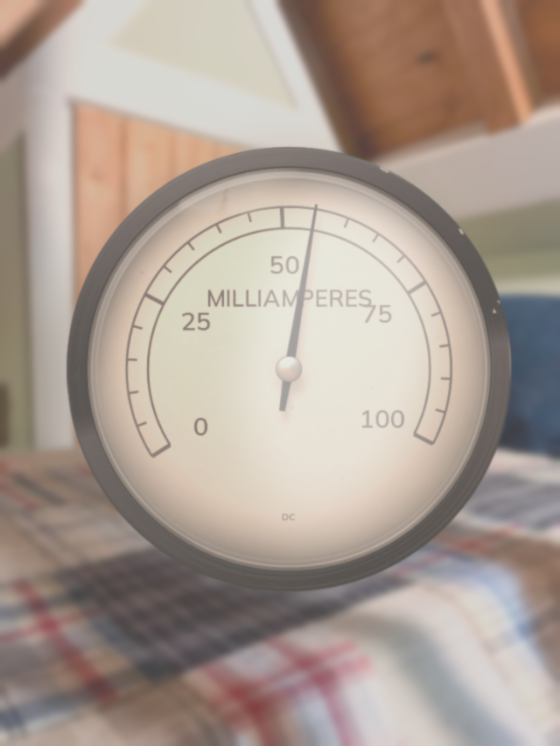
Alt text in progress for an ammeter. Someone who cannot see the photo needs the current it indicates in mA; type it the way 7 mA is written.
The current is 55 mA
